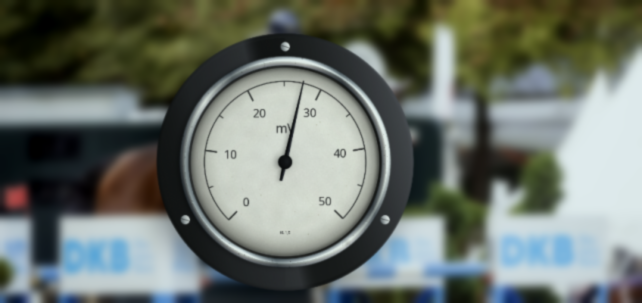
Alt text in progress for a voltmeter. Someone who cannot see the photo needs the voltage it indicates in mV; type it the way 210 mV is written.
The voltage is 27.5 mV
